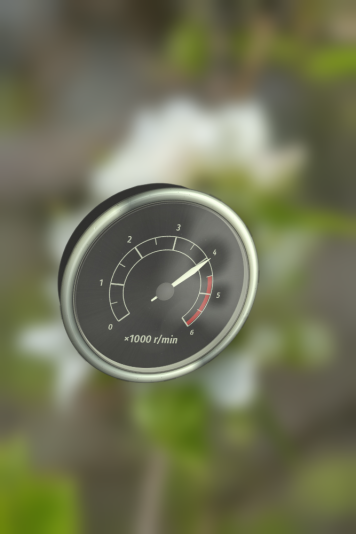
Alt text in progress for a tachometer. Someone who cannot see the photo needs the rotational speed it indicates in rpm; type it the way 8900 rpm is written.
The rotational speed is 4000 rpm
